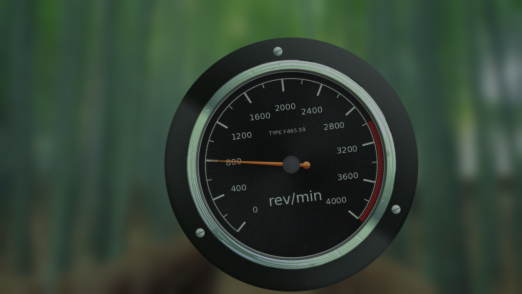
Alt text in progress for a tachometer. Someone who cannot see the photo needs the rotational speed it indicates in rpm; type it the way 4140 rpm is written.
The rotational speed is 800 rpm
